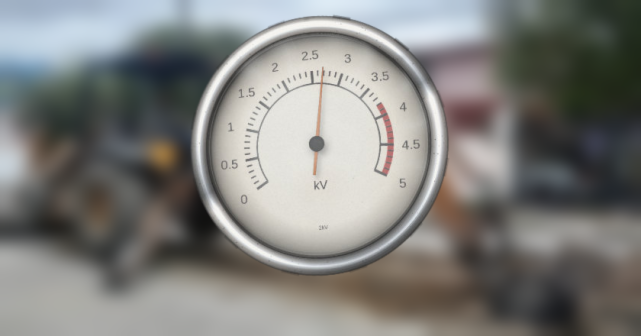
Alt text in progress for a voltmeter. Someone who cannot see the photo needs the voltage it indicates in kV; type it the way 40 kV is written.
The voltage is 2.7 kV
